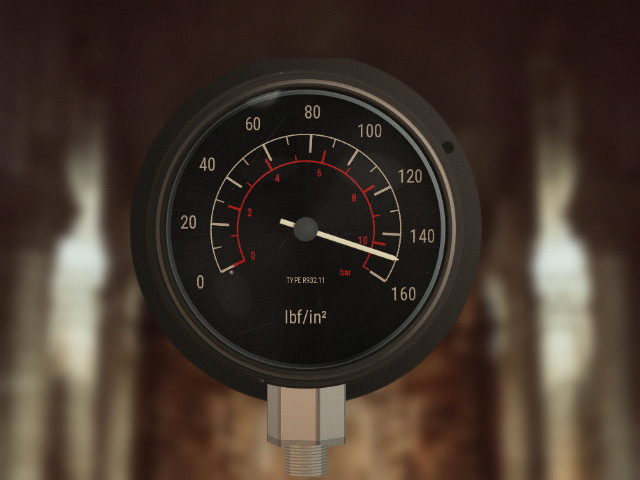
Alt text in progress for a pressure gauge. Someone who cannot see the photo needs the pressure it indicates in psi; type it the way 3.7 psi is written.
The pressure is 150 psi
